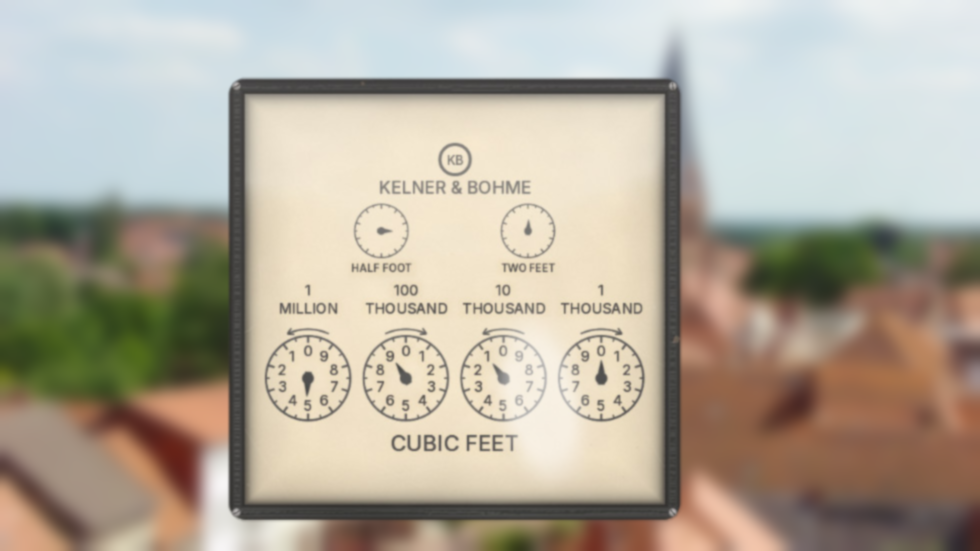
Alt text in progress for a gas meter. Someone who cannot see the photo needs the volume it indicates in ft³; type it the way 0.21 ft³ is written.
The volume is 491000 ft³
